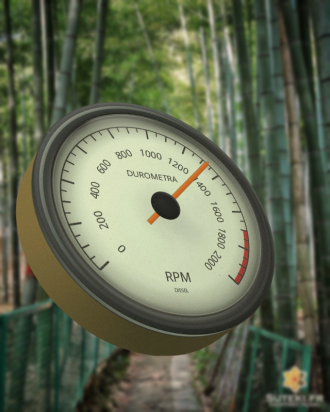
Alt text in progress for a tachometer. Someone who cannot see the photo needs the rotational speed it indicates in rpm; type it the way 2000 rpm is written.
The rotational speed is 1325 rpm
